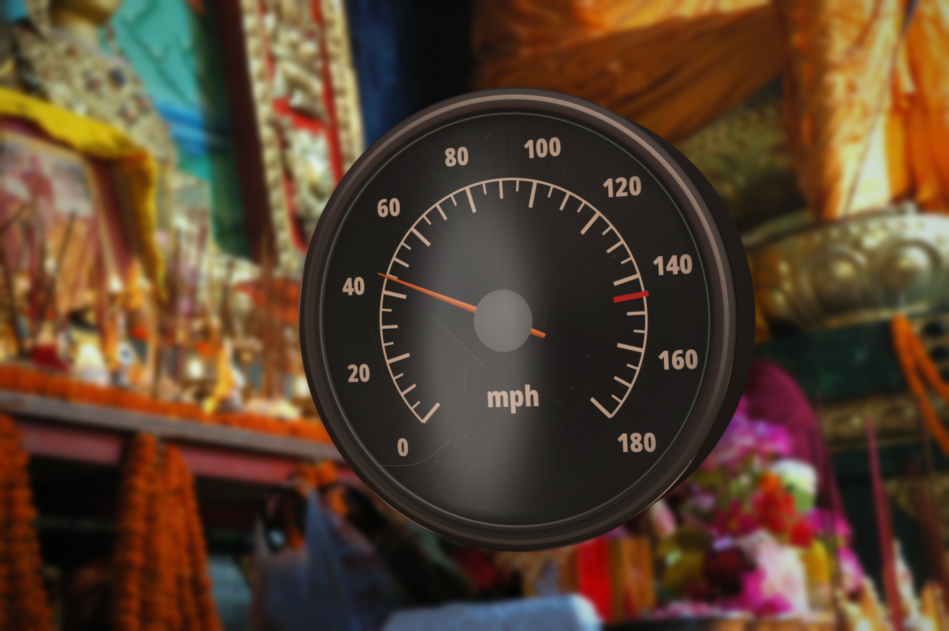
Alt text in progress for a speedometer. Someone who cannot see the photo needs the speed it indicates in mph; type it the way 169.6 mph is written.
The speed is 45 mph
